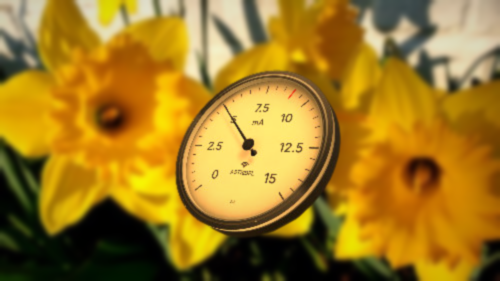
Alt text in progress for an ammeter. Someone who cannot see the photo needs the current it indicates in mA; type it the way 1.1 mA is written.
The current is 5 mA
